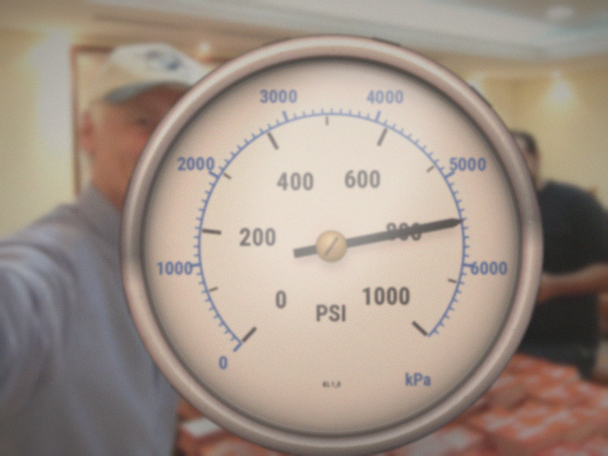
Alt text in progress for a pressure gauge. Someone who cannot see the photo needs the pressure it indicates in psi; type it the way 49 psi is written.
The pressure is 800 psi
